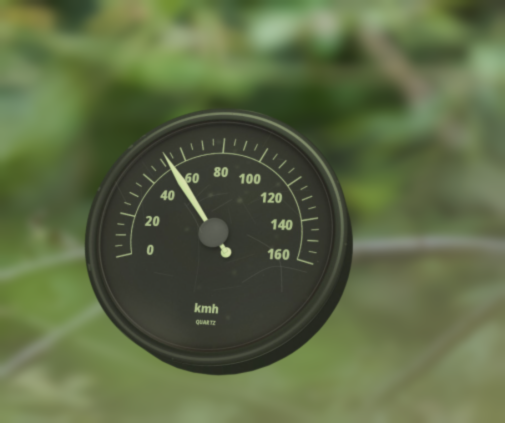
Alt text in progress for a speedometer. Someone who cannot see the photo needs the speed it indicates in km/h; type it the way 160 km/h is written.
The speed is 52.5 km/h
